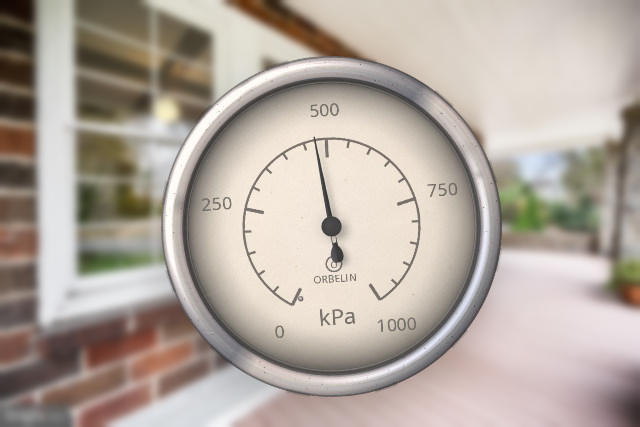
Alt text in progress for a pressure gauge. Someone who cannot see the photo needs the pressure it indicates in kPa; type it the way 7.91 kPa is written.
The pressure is 475 kPa
